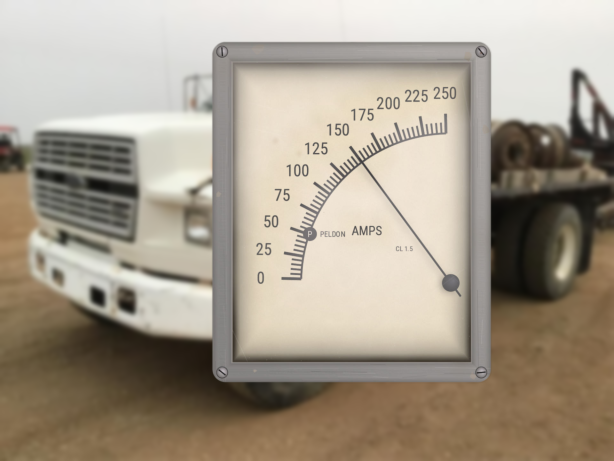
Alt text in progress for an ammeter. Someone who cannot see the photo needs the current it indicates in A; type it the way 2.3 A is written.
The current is 150 A
